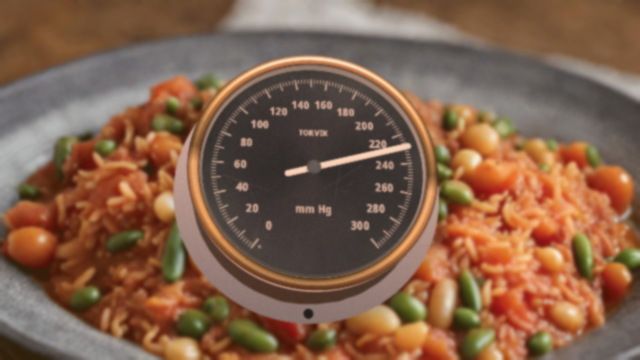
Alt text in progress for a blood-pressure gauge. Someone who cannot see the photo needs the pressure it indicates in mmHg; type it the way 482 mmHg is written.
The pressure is 230 mmHg
